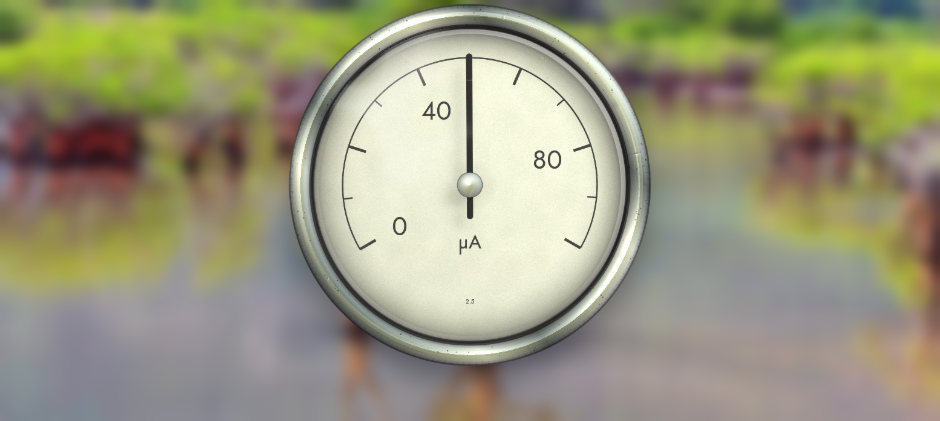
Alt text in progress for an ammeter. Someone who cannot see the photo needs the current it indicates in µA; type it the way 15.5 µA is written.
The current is 50 µA
